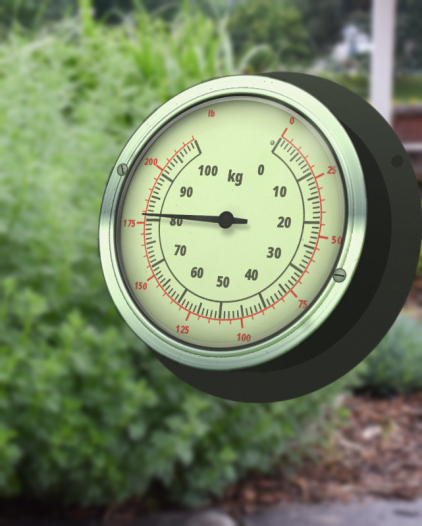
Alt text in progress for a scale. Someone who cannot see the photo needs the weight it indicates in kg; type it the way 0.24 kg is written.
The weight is 81 kg
